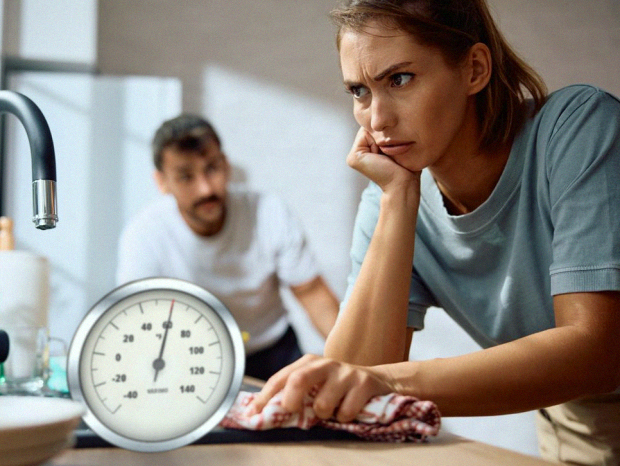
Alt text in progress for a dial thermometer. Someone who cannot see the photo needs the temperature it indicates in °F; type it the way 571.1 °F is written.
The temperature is 60 °F
